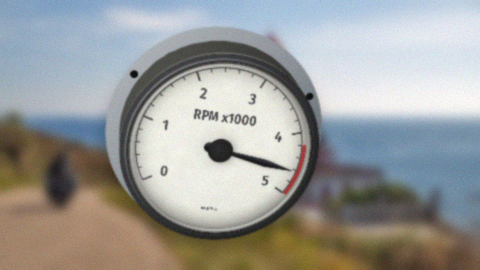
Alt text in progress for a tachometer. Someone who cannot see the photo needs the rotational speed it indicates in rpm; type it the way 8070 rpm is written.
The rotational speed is 4600 rpm
